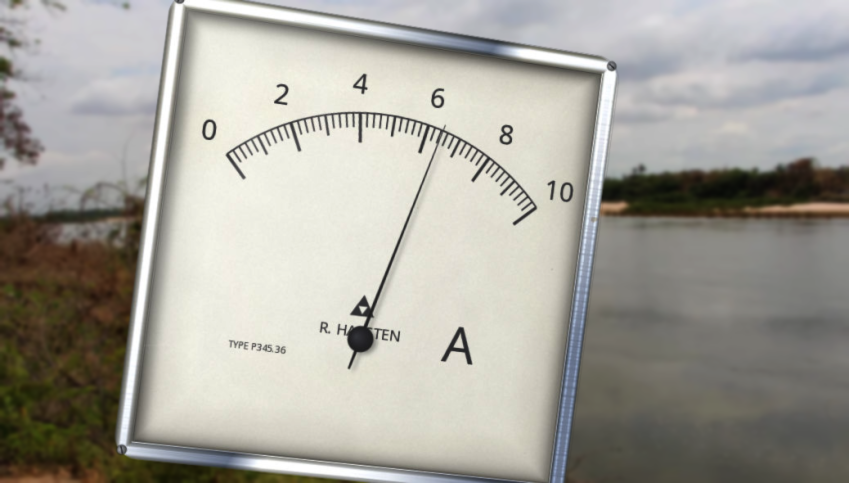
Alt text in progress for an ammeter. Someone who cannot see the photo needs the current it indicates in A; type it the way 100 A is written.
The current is 6.4 A
